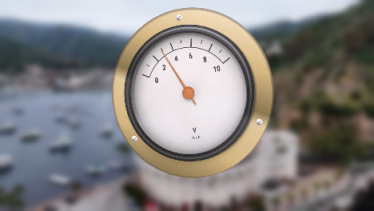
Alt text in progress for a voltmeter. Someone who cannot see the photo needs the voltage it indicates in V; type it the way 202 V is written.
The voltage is 3 V
